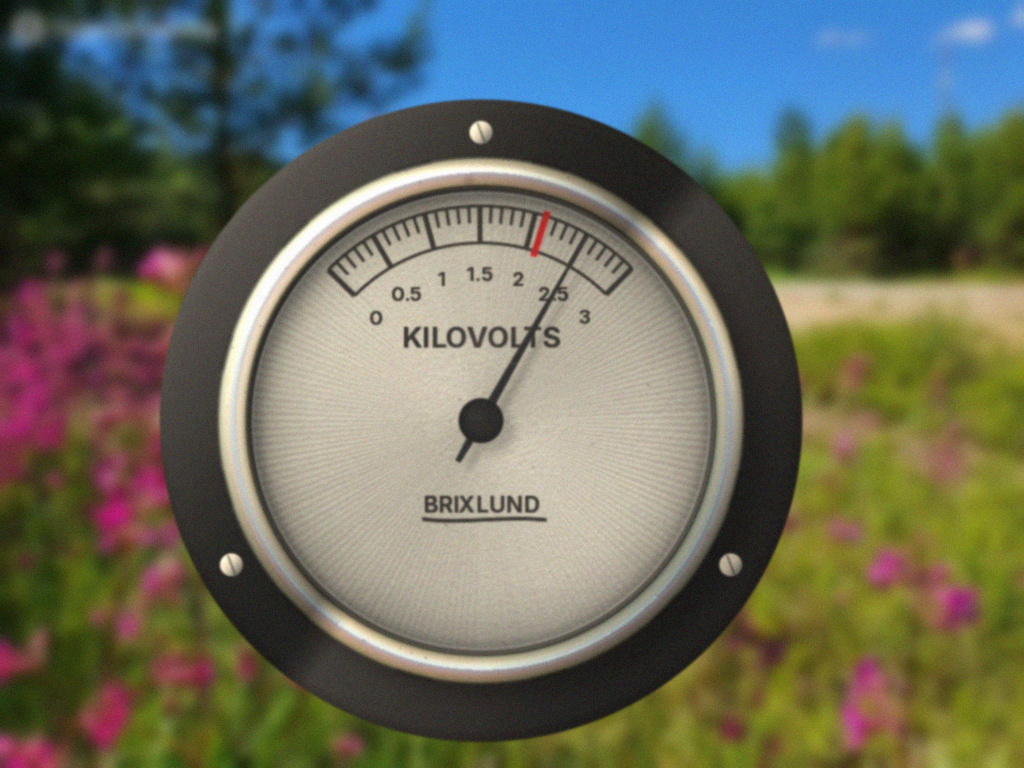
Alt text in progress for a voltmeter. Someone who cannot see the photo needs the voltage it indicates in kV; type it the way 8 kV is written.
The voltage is 2.5 kV
